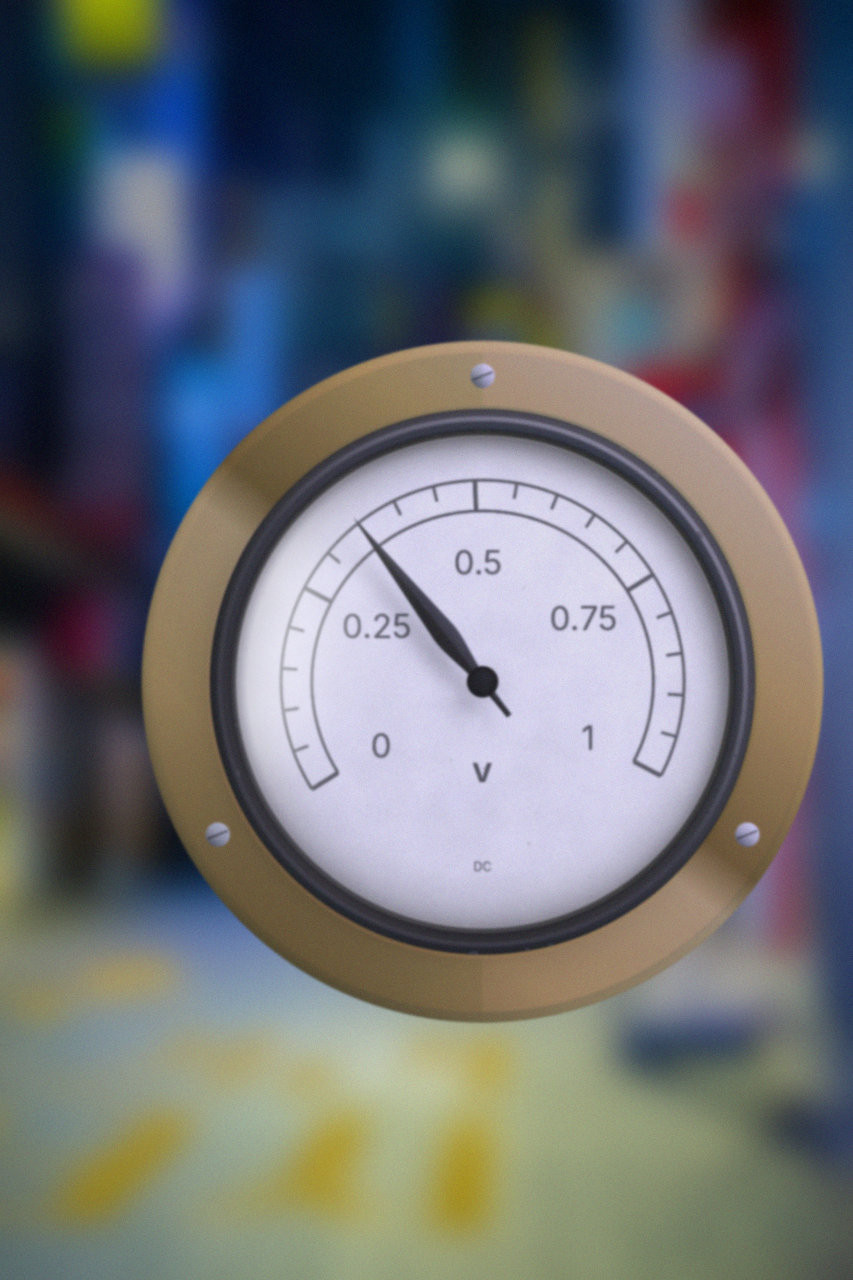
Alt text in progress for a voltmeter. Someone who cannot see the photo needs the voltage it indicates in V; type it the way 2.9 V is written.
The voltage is 0.35 V
